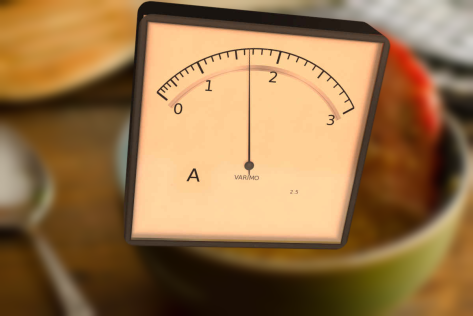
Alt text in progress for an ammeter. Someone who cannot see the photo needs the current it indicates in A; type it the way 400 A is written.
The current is 1.65 A
